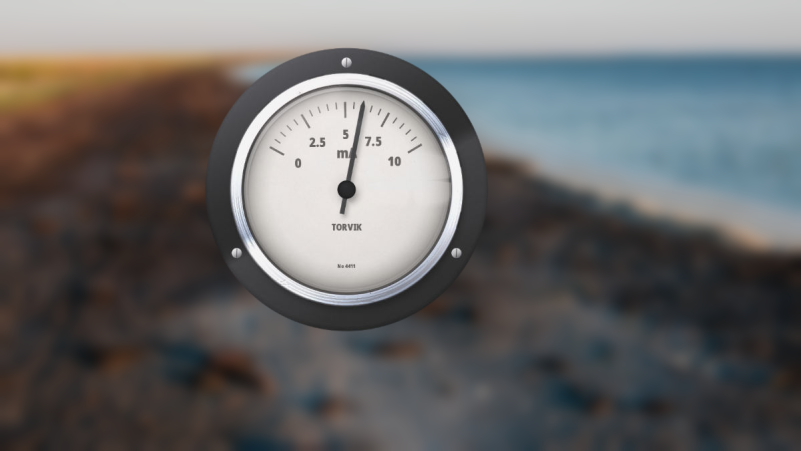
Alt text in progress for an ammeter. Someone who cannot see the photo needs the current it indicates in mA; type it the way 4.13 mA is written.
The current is 6 mA
